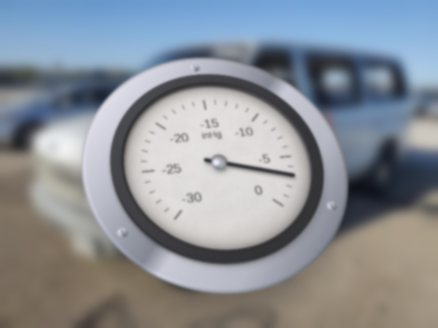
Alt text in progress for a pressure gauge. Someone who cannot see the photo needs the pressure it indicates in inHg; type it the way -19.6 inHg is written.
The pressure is -3 inHg
